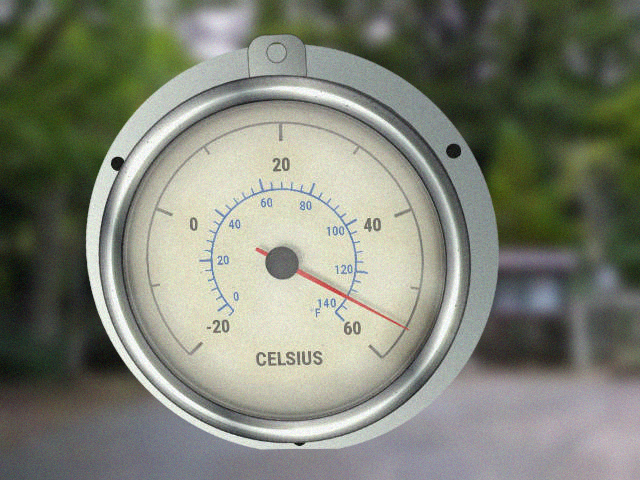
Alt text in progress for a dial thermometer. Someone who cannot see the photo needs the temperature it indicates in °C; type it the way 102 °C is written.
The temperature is 55 °C
